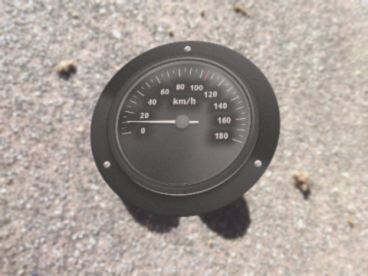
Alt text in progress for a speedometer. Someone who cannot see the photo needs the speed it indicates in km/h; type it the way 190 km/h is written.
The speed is 10 km/h
